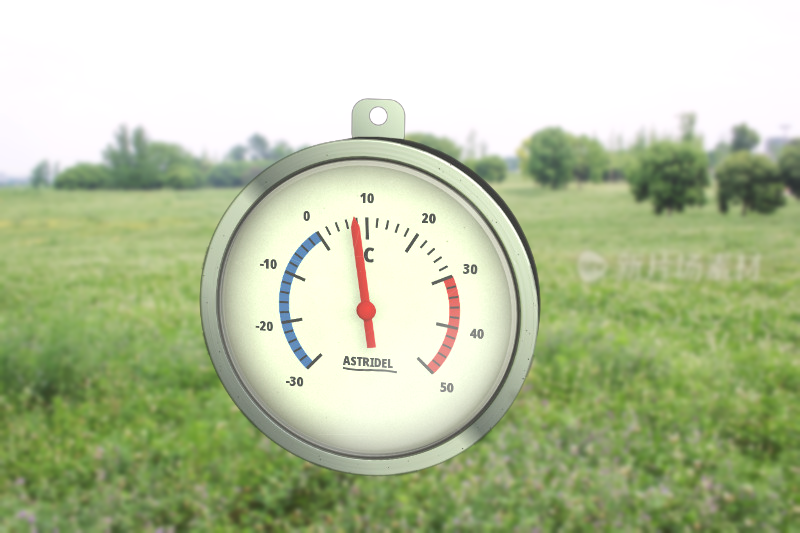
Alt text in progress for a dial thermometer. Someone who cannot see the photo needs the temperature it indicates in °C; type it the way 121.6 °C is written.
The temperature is 8 °C
